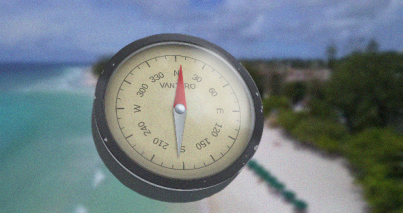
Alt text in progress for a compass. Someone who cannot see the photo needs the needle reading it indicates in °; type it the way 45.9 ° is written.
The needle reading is 5 °
